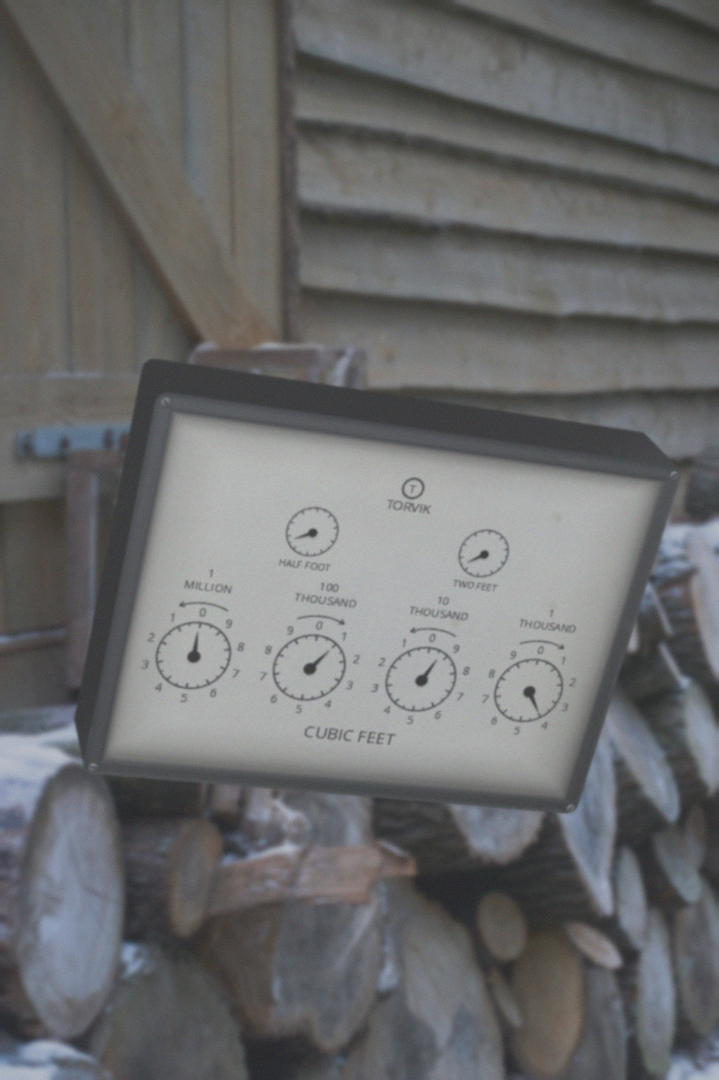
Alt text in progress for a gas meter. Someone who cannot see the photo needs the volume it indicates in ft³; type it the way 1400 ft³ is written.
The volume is 9400 ft³
